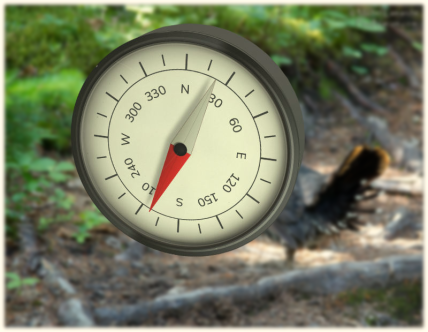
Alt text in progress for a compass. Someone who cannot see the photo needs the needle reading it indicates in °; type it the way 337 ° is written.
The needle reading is 202.5 °
